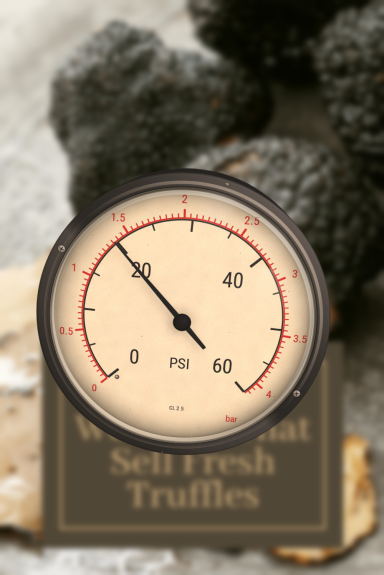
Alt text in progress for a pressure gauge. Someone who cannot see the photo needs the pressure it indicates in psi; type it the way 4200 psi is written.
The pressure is 20 psi
